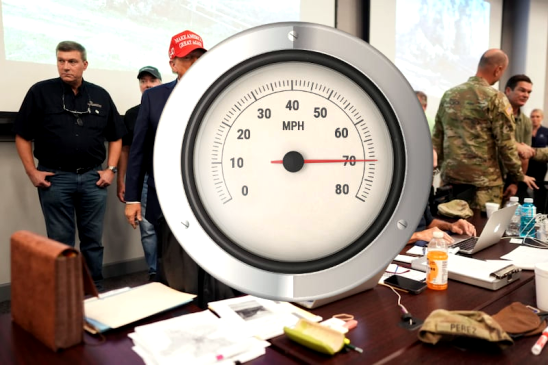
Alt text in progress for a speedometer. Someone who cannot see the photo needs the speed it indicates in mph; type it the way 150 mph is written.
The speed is 70 mph
